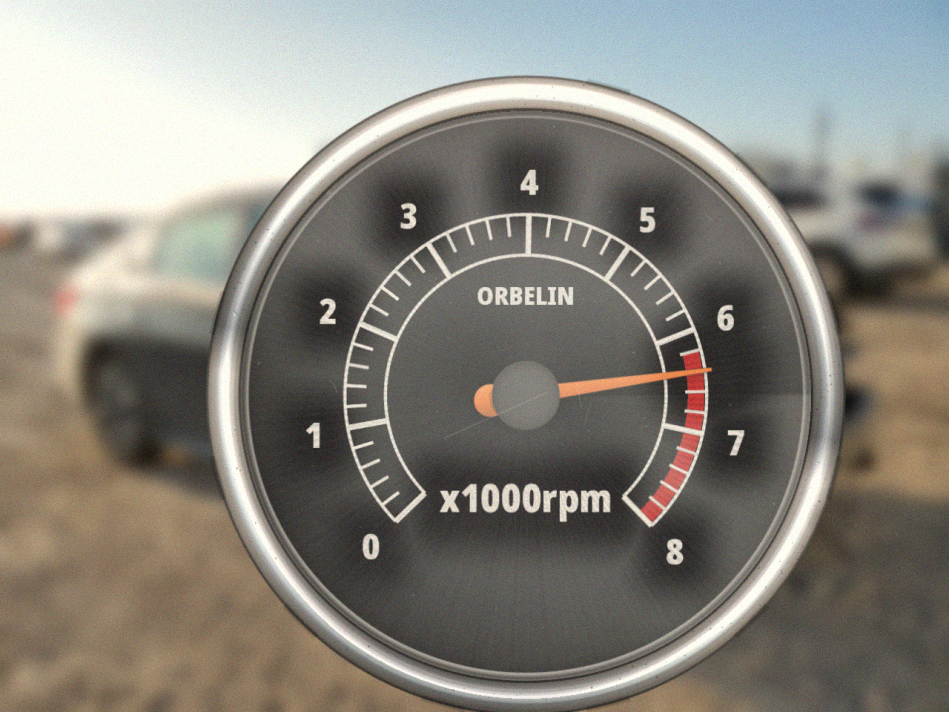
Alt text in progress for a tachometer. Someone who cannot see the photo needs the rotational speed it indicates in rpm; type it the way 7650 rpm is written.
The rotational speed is 6400 rpm
